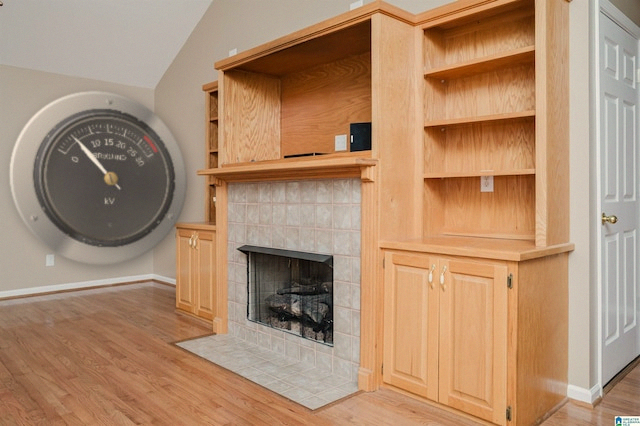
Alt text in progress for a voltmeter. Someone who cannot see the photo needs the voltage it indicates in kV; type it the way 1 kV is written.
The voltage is 5 kV
